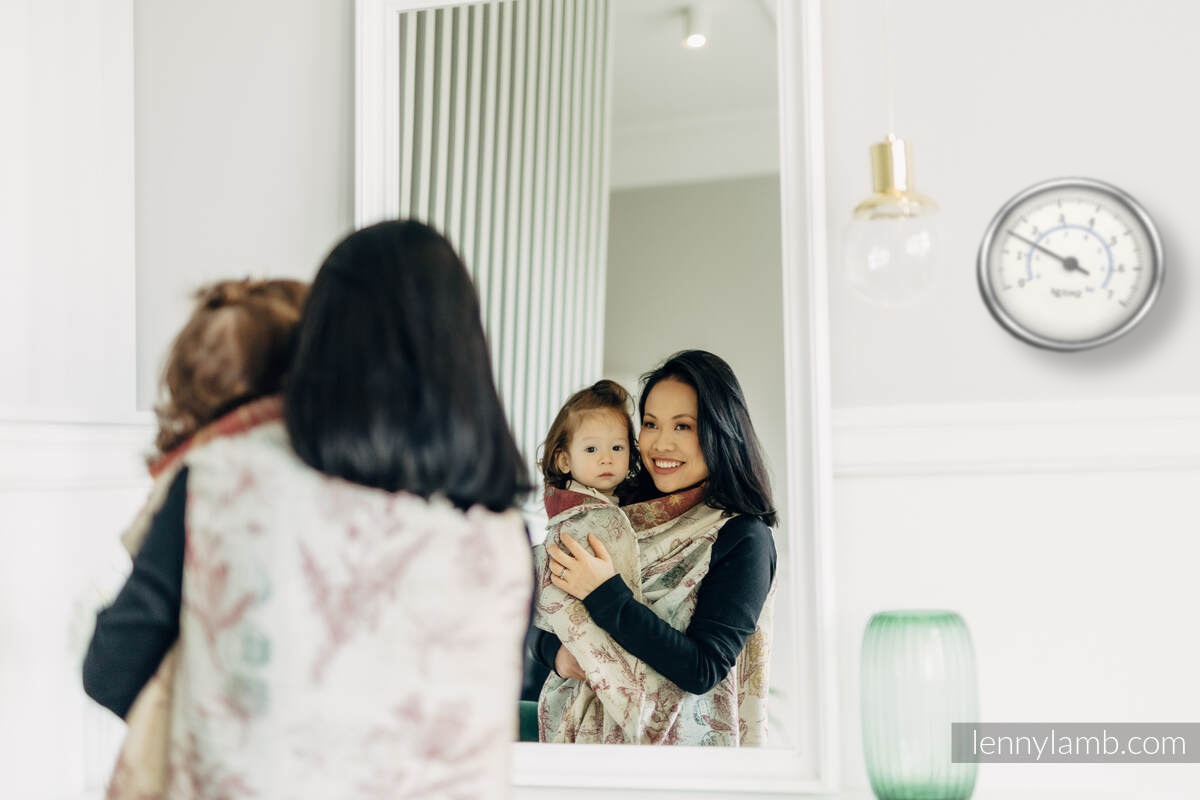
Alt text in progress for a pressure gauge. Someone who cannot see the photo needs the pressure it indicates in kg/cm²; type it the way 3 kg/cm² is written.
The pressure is 1.5 kg/cm²
